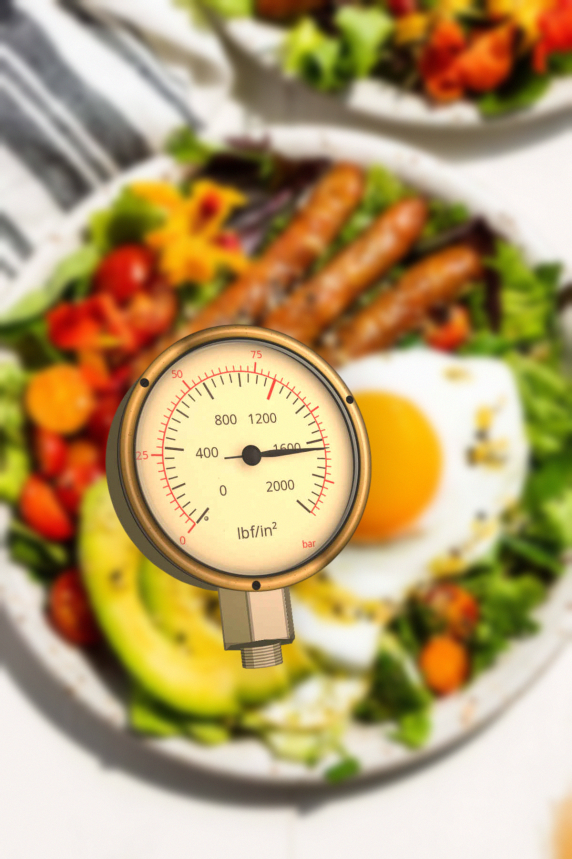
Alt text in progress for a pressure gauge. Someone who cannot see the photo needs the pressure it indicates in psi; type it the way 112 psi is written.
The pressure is 1650 psi
